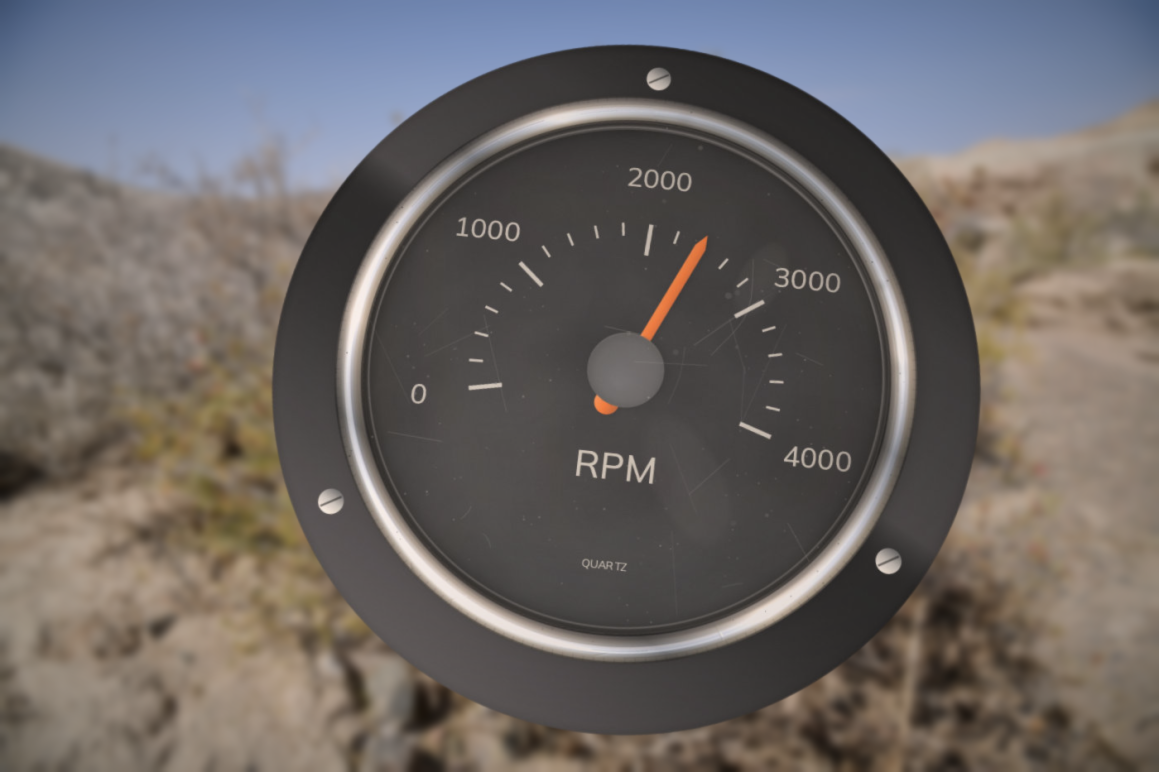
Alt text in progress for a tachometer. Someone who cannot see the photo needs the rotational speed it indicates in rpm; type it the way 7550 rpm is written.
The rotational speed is 2400 rpm
